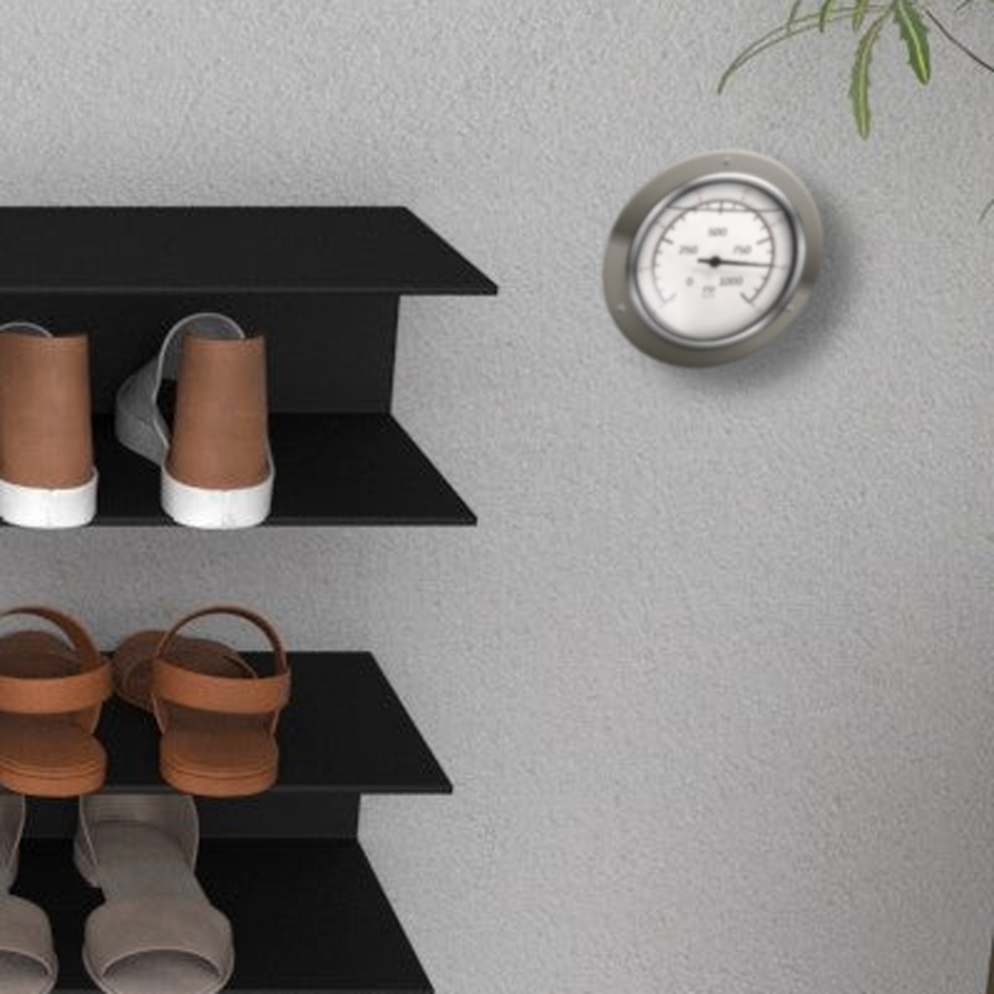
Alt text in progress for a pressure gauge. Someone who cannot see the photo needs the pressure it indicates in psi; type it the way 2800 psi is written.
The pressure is 850 psi
